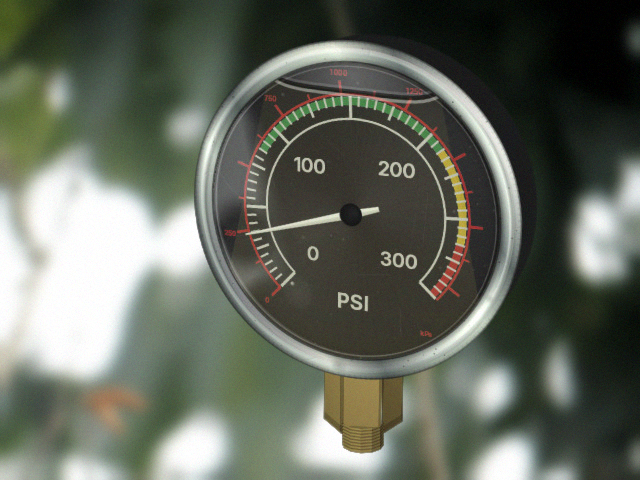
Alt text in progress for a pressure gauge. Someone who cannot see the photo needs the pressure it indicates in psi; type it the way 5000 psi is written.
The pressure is 35 psi
